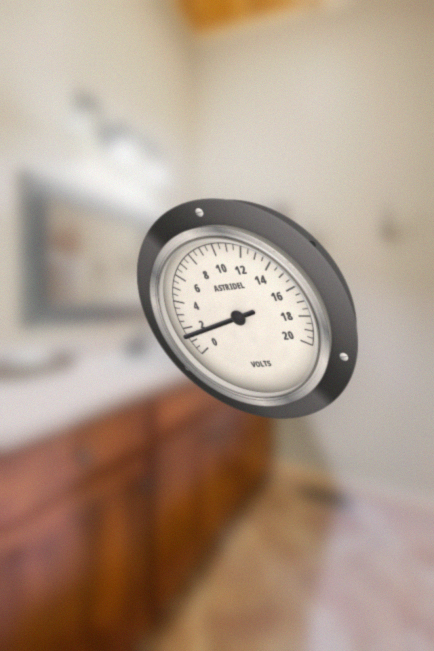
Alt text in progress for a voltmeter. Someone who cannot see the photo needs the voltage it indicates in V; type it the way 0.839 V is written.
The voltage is 1.5 V
